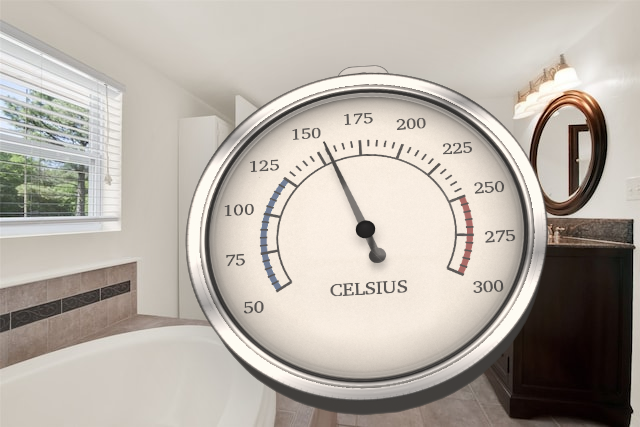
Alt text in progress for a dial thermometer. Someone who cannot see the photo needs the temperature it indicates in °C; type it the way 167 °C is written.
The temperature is 155 °C
